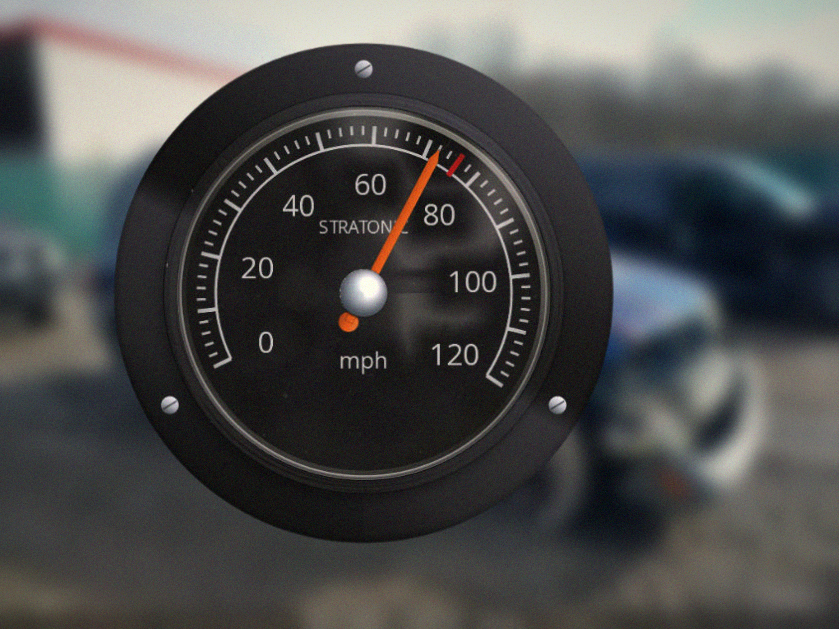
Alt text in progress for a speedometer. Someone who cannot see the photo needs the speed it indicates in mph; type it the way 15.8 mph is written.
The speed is 72 mph
